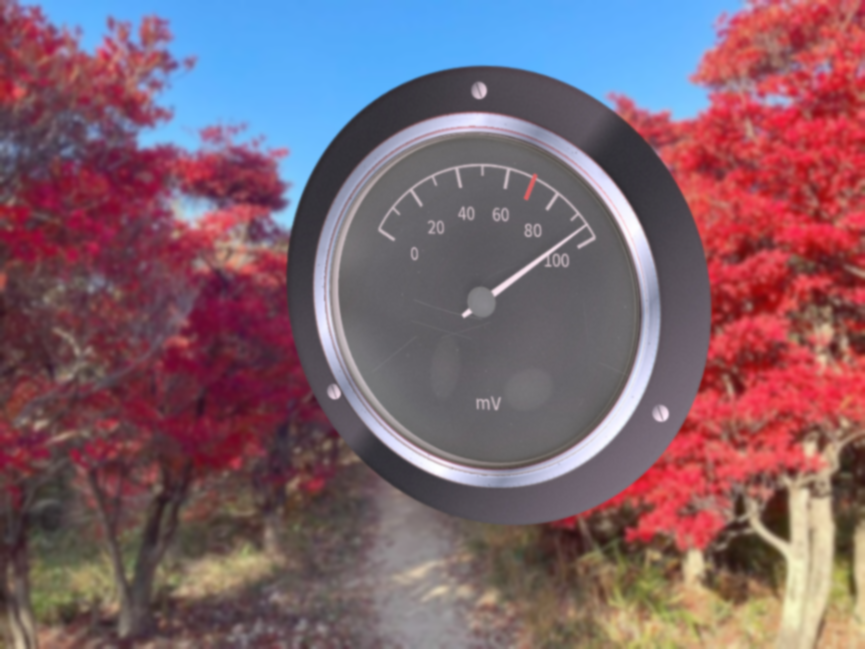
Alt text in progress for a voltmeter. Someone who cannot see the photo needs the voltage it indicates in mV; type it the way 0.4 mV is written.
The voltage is 95 mV
